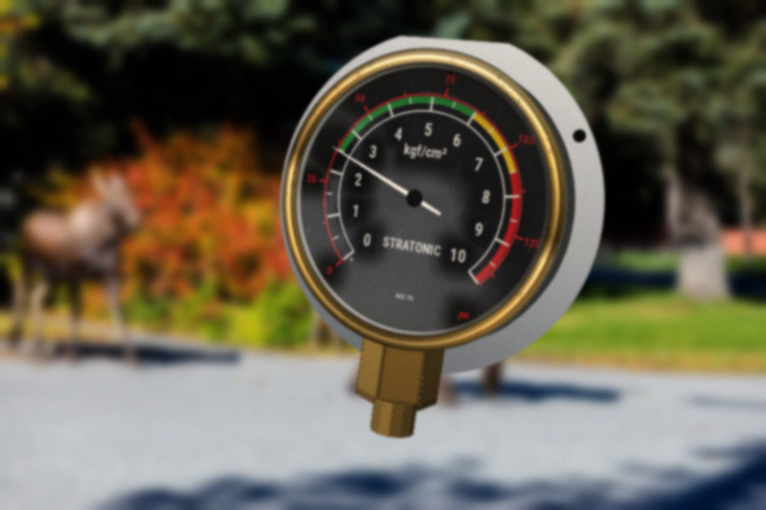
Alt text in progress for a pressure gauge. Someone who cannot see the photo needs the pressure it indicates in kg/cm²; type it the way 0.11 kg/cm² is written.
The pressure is 2.5 kg/cm²
